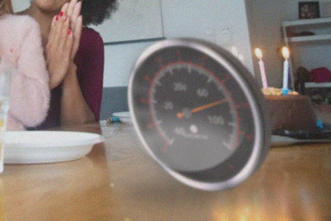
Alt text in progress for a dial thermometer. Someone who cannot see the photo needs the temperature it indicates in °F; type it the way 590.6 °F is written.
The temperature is 80 °F
